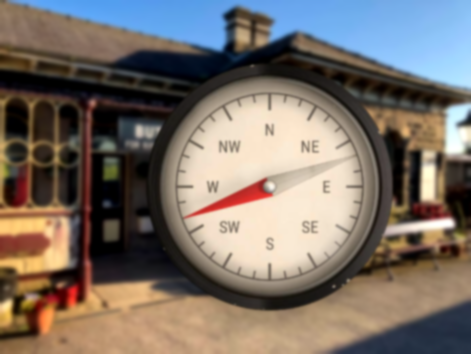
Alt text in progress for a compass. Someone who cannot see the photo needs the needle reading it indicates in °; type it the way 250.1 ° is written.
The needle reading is 250 °
